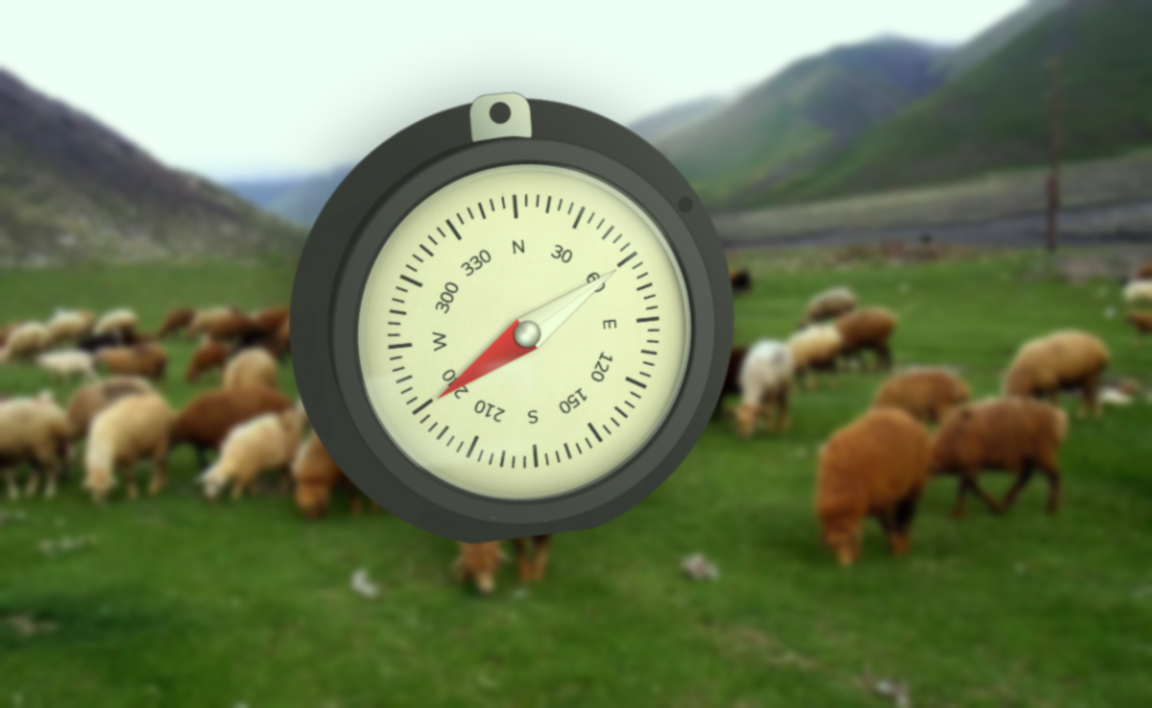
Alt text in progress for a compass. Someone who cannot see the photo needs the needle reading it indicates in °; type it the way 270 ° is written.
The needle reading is 240 °
